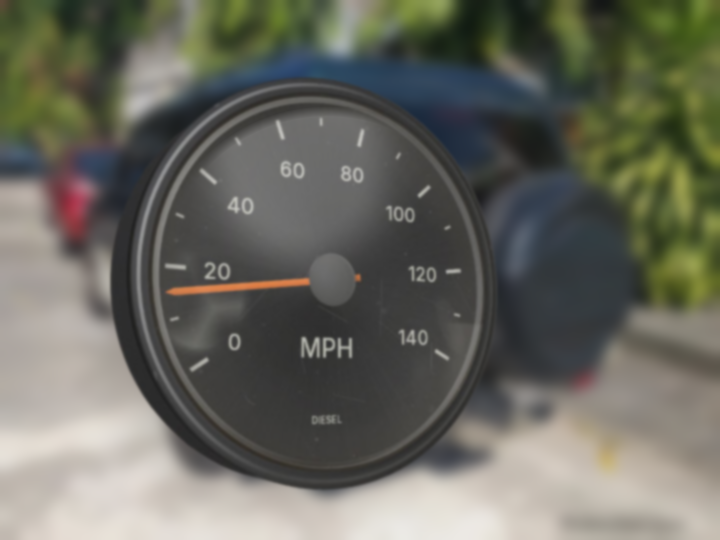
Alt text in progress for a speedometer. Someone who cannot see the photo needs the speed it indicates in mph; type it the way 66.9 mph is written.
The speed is 15 mph
